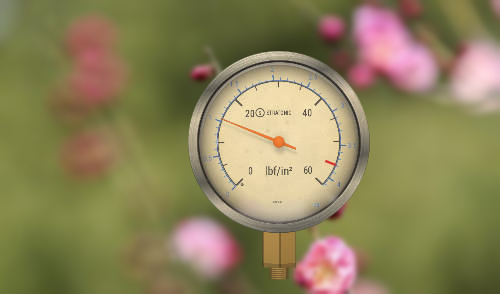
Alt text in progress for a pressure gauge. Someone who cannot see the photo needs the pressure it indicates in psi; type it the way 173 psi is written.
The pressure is 15 psi
